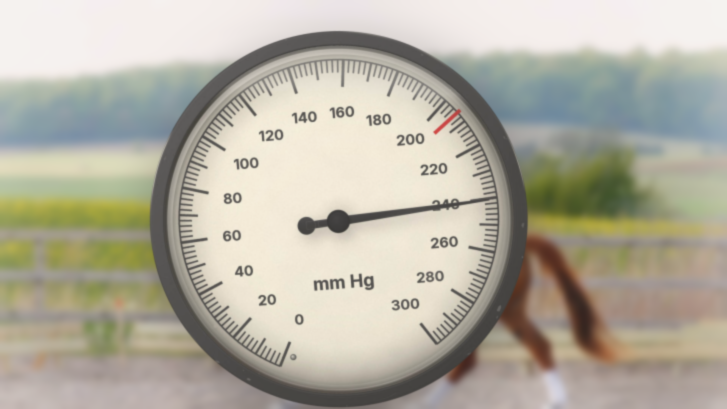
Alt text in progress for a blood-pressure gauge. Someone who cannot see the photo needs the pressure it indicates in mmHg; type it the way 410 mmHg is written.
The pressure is 240 mmHg
